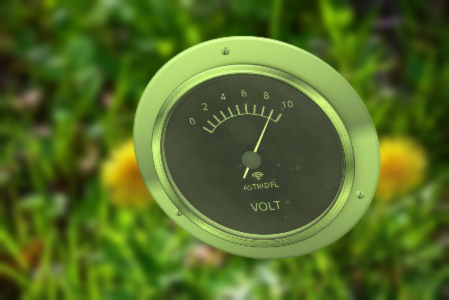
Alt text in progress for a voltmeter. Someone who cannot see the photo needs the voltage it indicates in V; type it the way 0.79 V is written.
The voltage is 9 V
